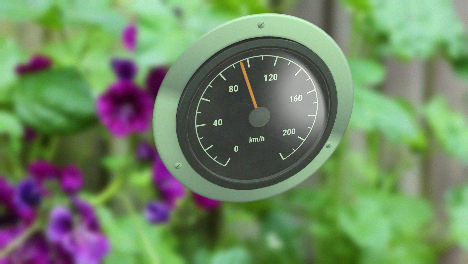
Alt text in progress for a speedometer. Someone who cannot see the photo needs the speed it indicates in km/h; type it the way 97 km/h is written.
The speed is 95 km/h
